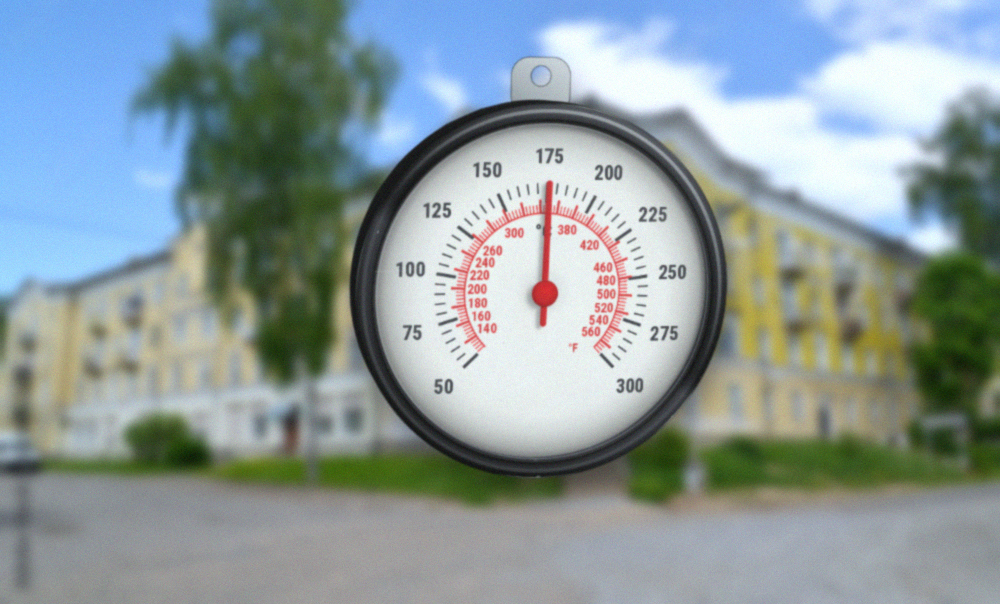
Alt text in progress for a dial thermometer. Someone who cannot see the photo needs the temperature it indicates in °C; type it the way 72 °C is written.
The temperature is 175 °C
